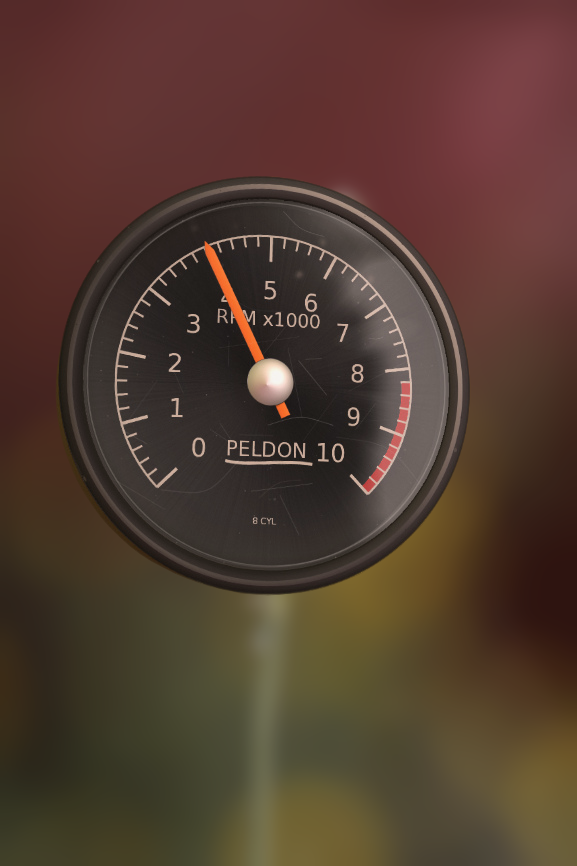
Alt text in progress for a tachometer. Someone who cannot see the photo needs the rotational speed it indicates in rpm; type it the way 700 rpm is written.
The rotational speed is 4000 rpm
